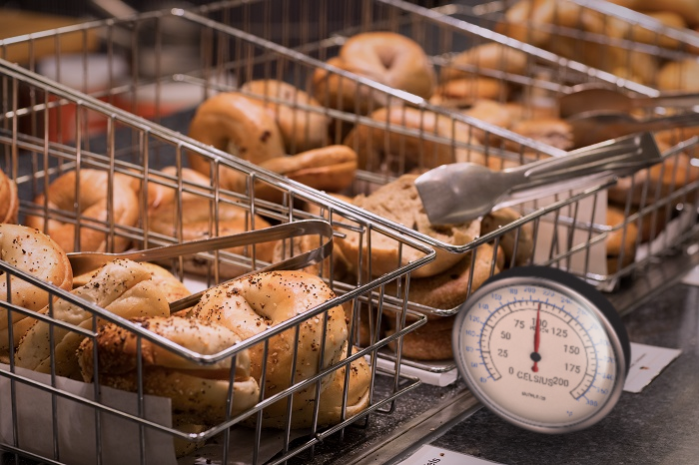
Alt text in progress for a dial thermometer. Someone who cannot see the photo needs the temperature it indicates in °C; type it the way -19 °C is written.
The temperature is 100 °C
